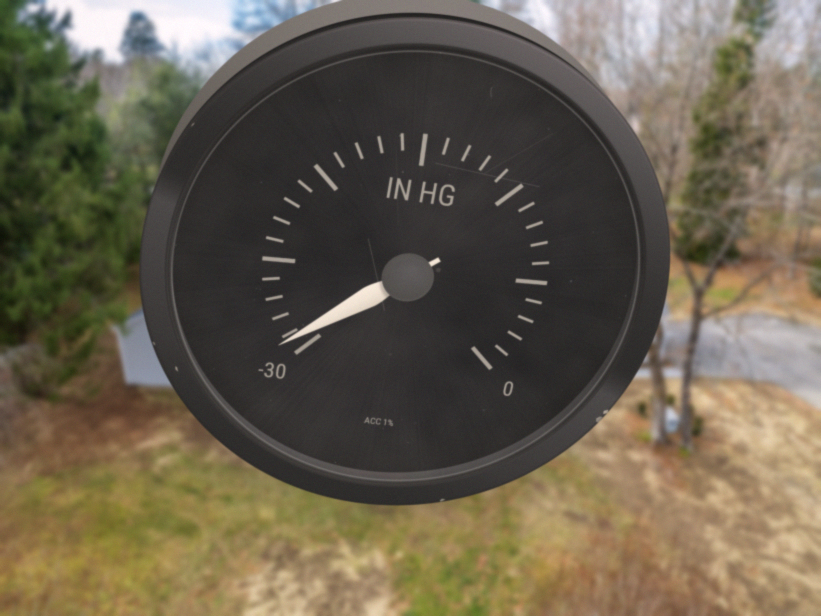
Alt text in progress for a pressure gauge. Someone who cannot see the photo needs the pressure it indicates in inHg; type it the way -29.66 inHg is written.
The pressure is -29 inHg
